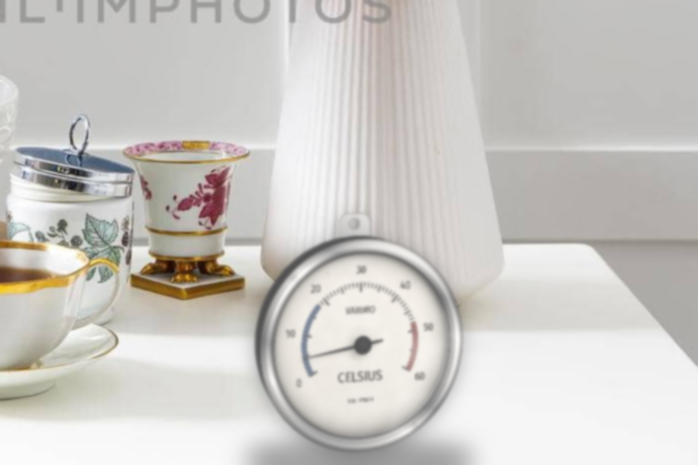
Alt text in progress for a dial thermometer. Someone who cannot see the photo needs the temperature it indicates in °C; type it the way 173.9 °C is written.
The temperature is 5 °C
